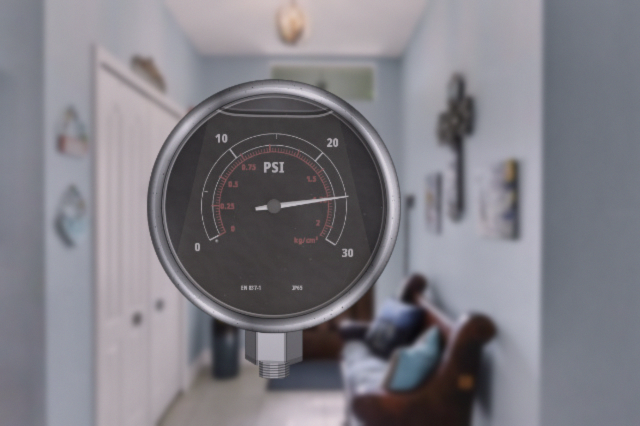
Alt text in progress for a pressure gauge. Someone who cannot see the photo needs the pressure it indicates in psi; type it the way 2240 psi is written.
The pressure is 25 psi
